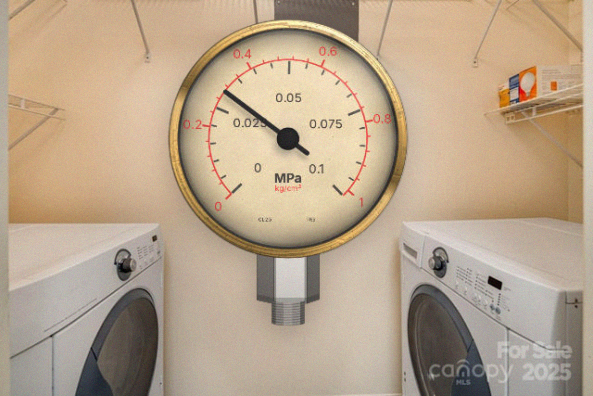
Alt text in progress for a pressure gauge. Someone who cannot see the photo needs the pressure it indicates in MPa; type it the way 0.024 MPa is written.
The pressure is 0.03 MPa
